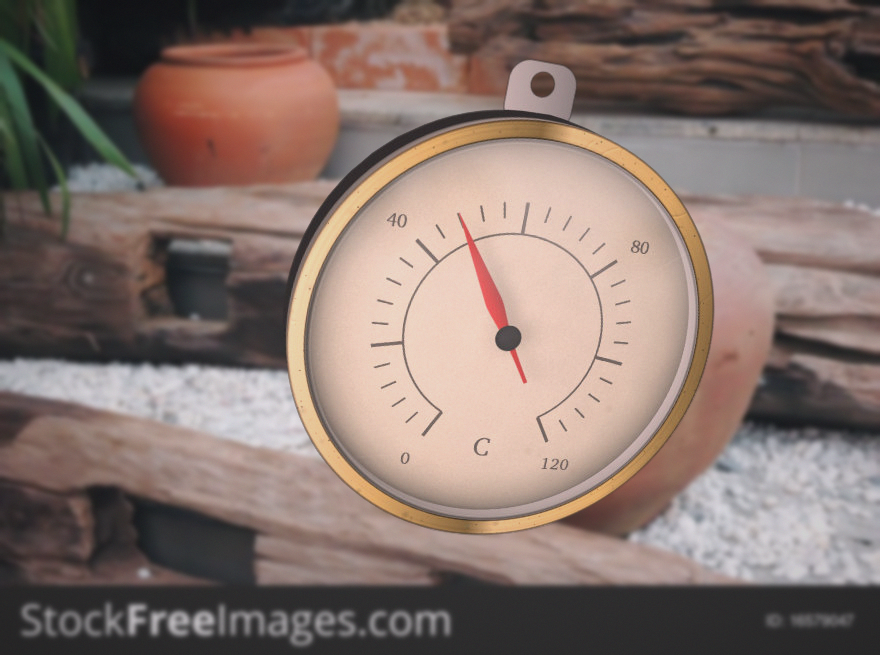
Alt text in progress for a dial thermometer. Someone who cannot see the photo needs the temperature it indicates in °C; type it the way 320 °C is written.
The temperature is 48 °C
